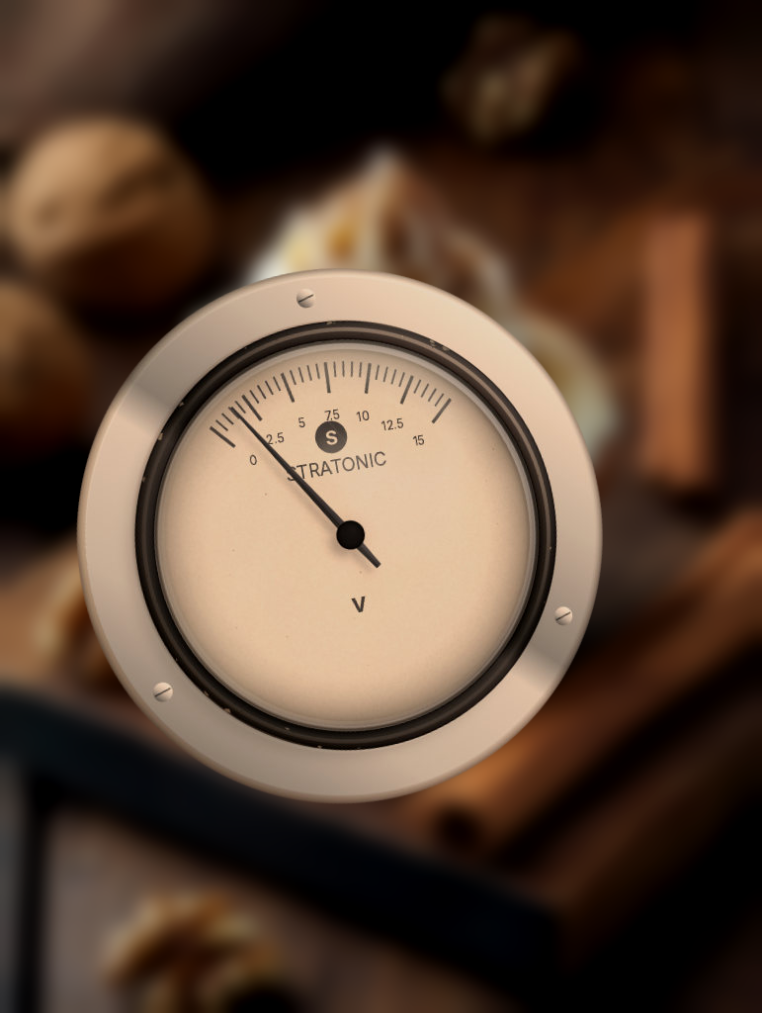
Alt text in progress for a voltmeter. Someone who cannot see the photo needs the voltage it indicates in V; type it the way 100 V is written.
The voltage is 1.5 V
